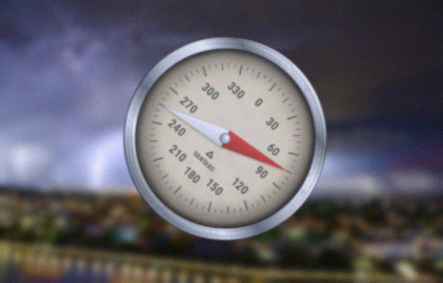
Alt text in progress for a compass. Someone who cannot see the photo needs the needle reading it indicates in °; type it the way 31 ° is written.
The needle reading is 75 °
